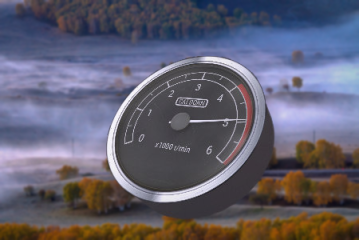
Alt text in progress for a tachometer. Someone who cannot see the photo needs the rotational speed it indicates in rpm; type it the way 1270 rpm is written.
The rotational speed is 5000 rpm
